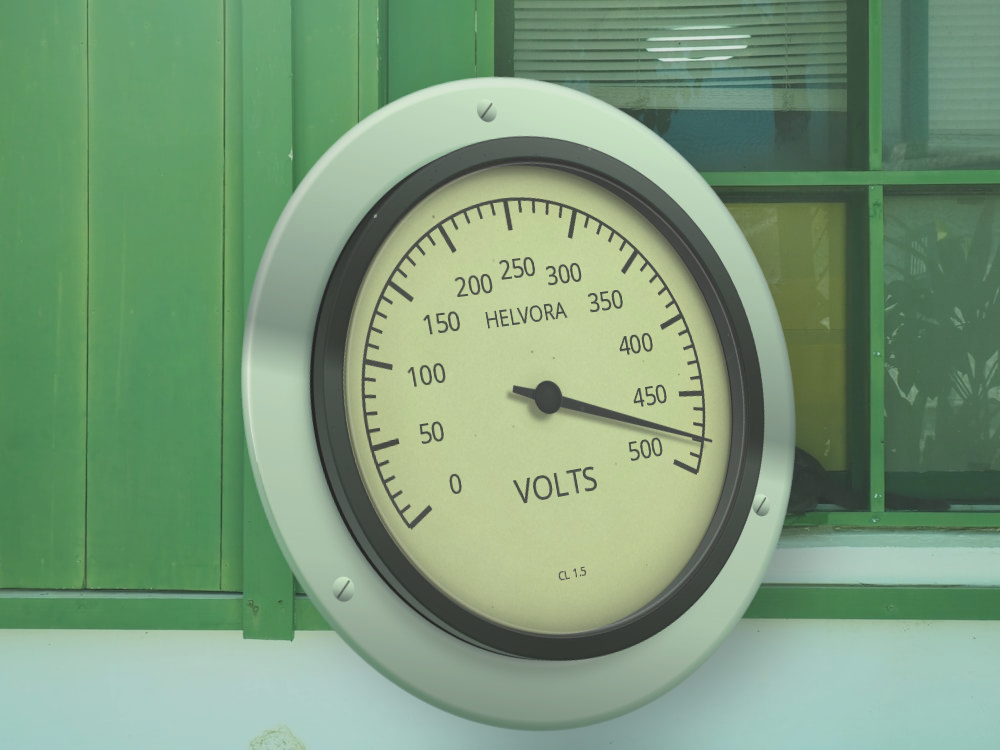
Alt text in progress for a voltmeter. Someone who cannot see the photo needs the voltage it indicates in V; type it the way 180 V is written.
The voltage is 480 V
